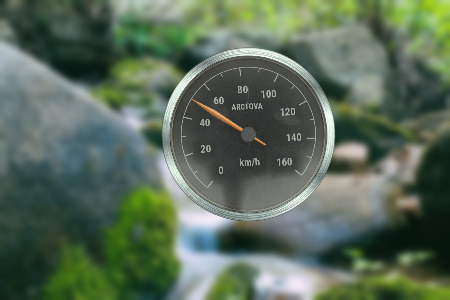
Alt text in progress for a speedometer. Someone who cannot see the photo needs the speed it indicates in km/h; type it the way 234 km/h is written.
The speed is 50 km/h
